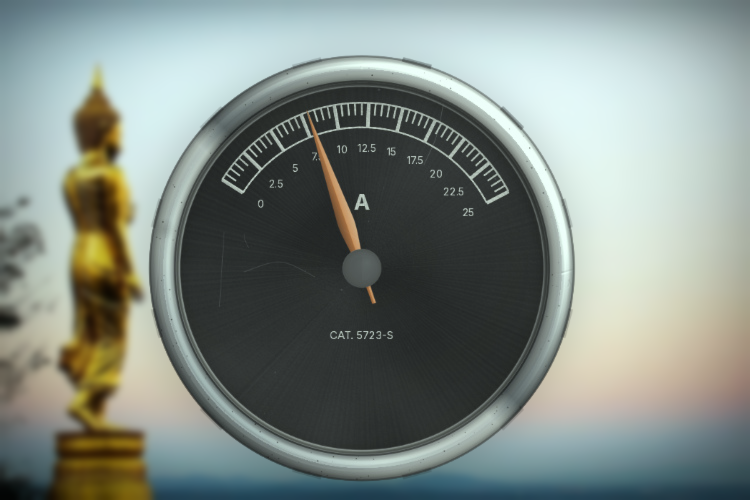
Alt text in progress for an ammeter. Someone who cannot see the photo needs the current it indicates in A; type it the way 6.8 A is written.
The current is 8 A
